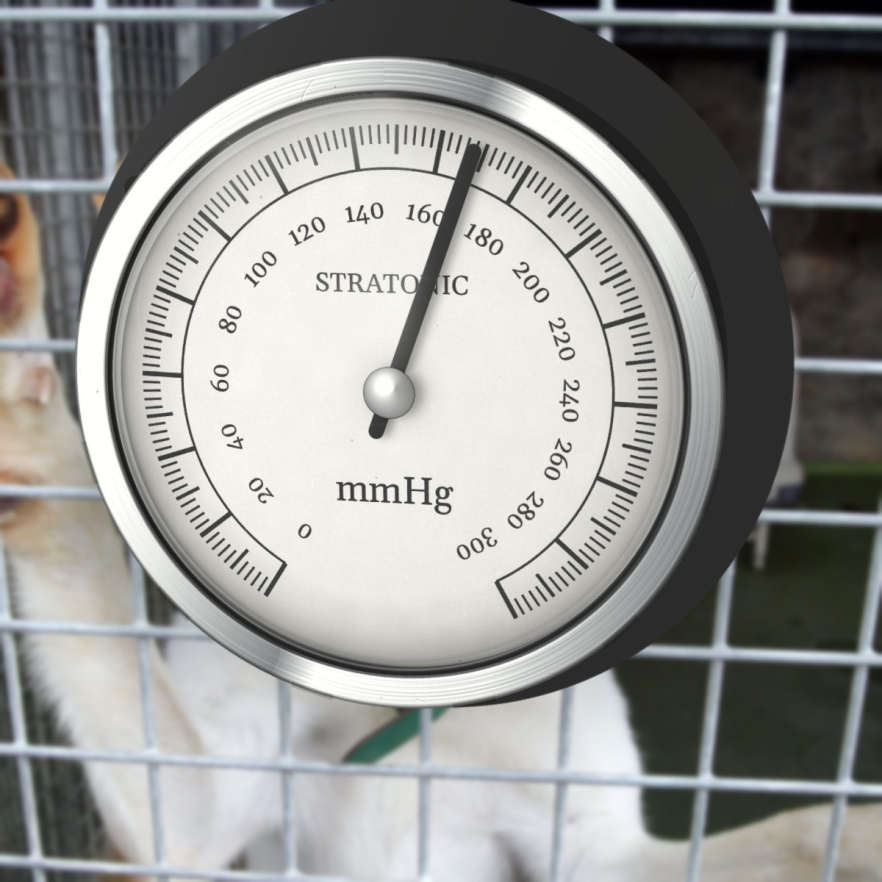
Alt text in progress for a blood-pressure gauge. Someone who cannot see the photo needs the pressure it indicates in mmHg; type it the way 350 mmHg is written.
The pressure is 168 mmHg
